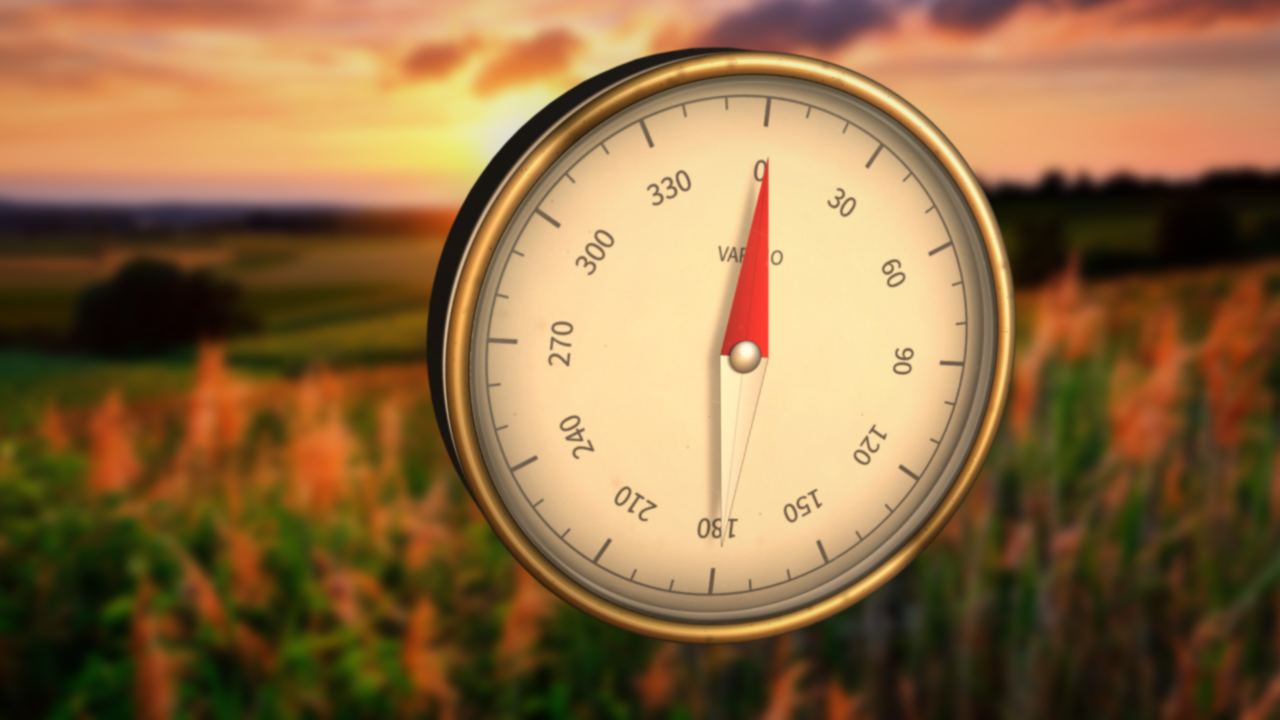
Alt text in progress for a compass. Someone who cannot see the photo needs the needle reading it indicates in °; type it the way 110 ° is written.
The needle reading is 0 °
